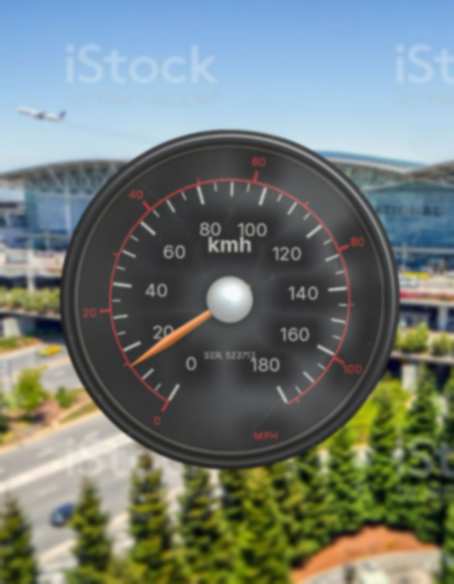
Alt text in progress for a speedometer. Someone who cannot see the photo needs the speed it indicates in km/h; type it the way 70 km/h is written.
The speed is 15 km/h
